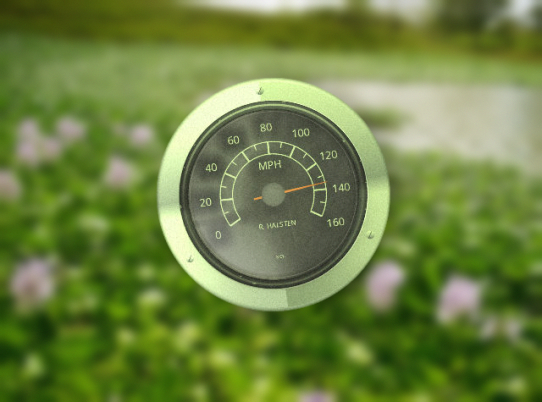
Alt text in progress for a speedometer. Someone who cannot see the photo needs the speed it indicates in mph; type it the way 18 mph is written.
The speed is 135 mph
